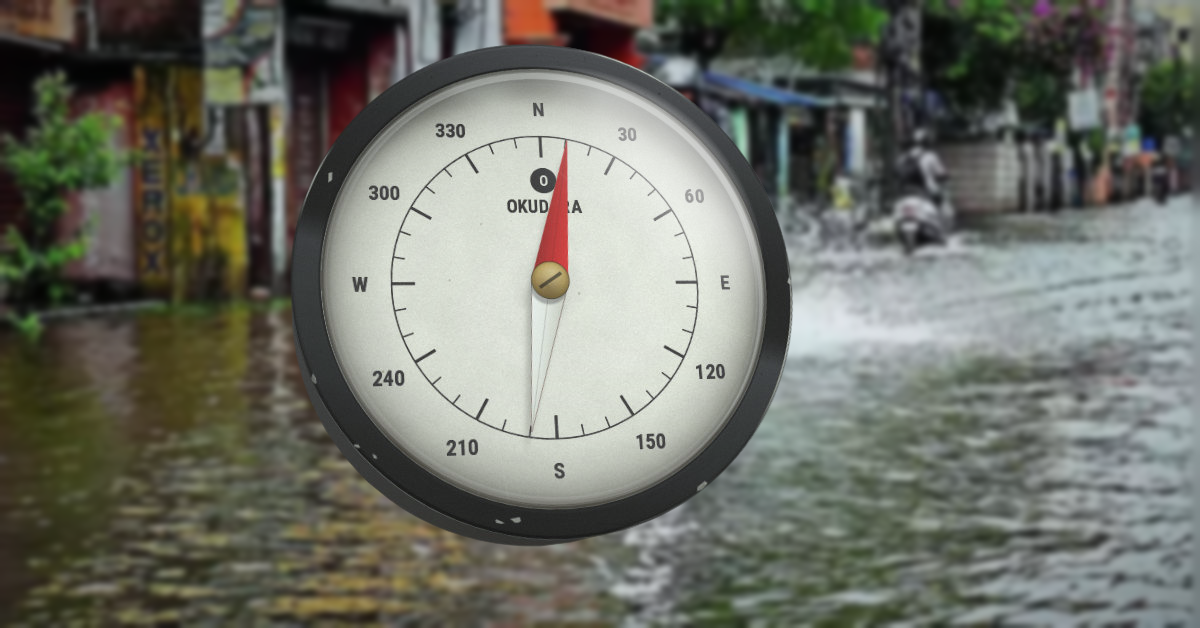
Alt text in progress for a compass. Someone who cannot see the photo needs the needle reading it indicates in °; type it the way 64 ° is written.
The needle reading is 10 °
